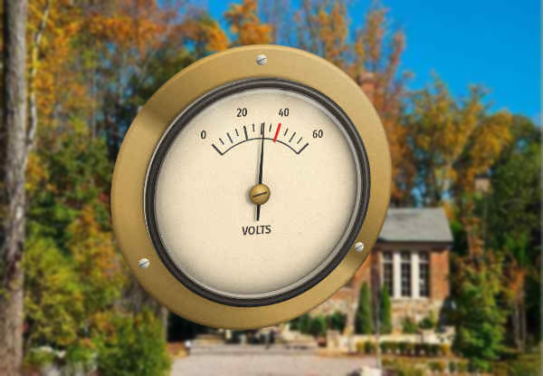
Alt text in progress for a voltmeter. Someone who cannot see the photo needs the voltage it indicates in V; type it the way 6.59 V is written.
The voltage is 30 V
